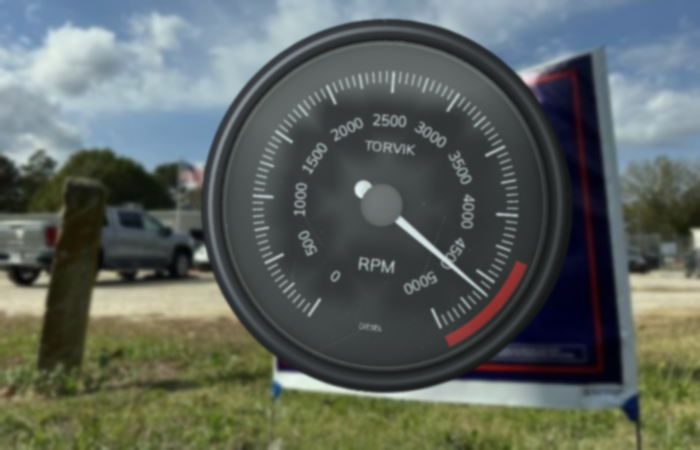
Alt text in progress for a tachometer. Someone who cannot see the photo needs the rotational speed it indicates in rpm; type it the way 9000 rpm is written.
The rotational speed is 4600 rpm
